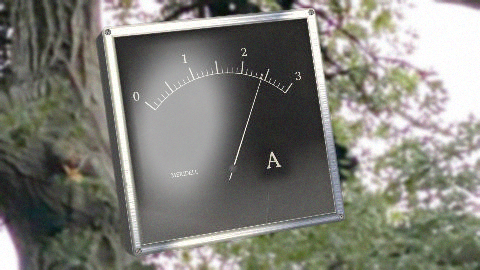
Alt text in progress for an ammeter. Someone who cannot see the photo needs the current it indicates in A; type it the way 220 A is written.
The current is 2.4 A
